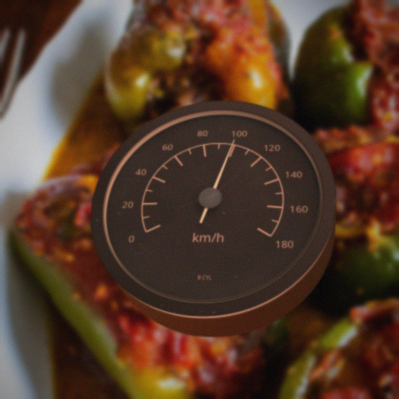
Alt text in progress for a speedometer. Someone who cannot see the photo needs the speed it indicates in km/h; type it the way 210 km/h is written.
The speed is 100 km/h
